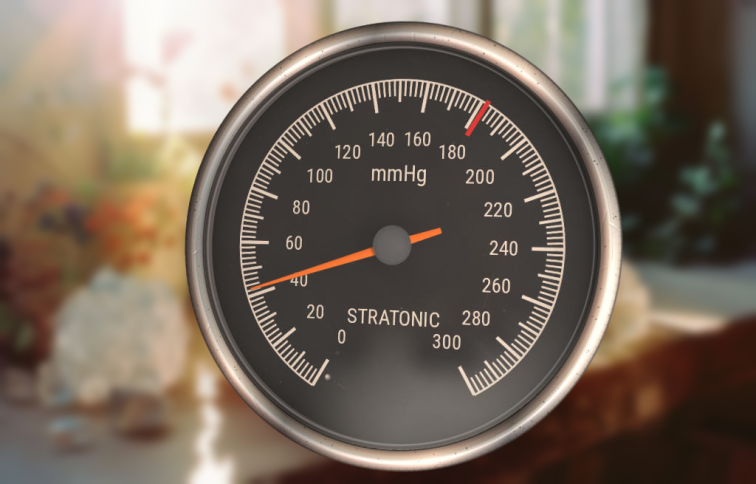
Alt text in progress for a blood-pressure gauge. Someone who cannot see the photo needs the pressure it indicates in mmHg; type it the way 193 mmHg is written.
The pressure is 42 mmHg
